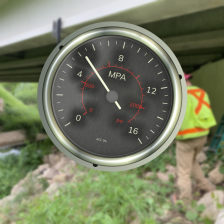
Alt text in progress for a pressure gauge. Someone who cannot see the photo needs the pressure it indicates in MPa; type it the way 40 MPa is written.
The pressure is 5.25 MPa
